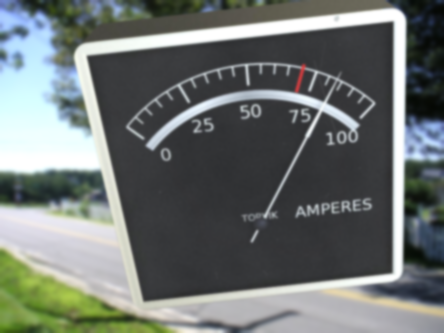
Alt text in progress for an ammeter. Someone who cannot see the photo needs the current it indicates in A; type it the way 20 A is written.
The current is 82.5 A
